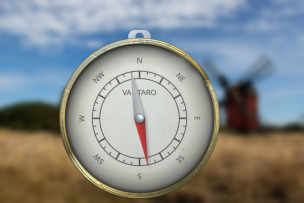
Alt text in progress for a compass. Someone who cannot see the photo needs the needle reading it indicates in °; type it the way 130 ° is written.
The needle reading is 170 °
